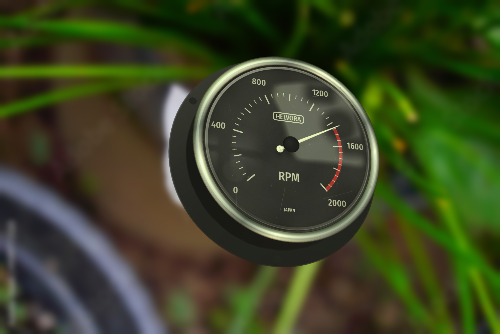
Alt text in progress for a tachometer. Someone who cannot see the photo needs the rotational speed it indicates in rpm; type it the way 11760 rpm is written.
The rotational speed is 1450 rpm
